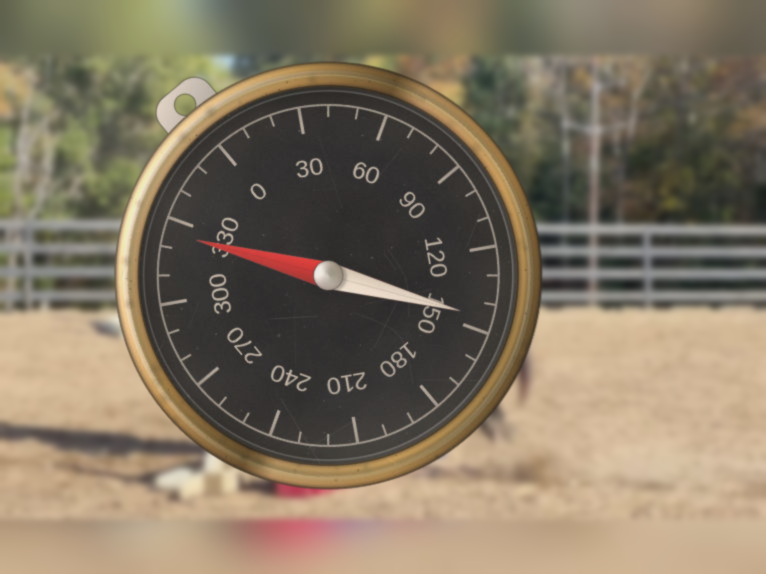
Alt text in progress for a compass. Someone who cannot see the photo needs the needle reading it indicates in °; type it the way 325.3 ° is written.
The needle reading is 325 °
